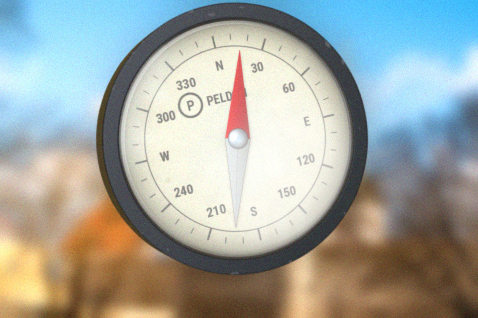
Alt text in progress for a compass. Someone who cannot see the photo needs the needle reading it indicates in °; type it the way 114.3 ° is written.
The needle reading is 15 °
